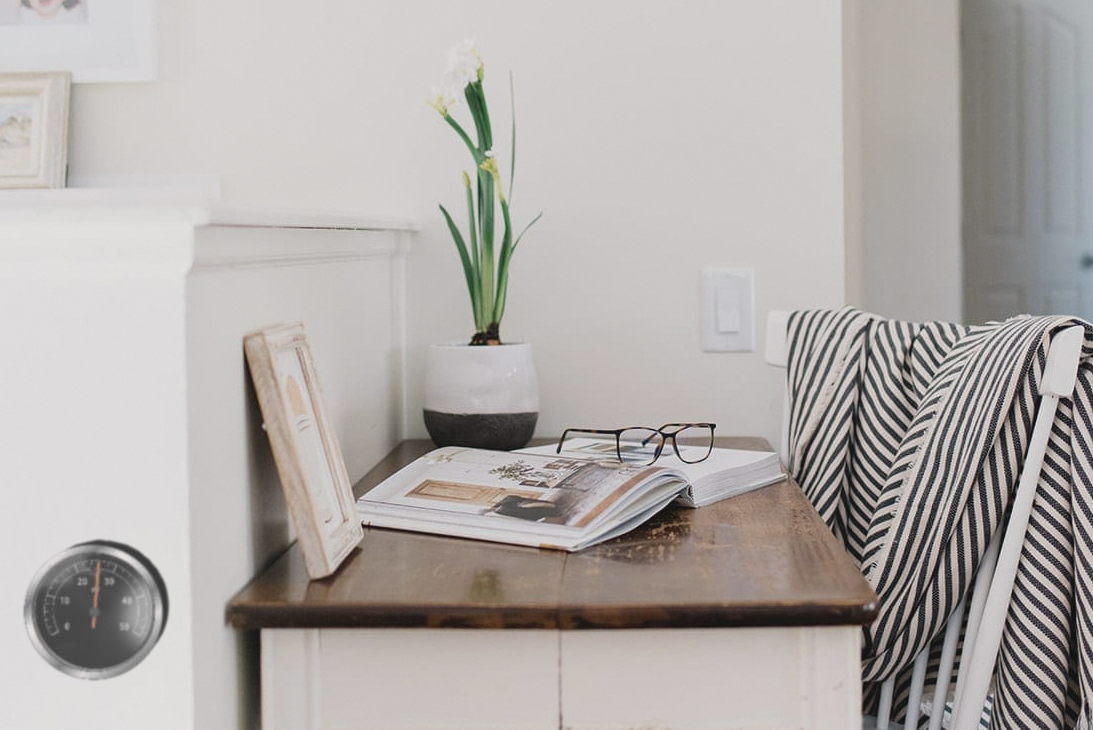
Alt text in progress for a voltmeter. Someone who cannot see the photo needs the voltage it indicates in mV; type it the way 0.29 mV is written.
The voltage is 26 mV
